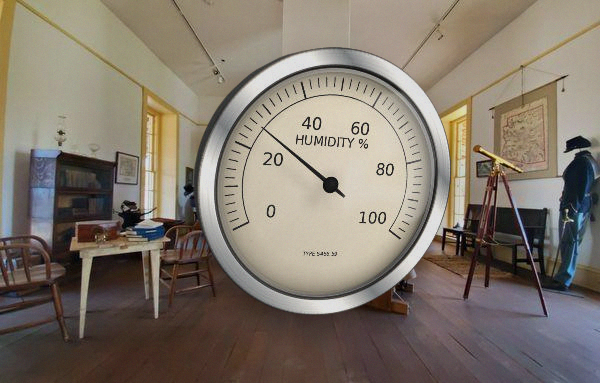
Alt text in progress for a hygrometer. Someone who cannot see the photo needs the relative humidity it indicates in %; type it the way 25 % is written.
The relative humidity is 26 %
